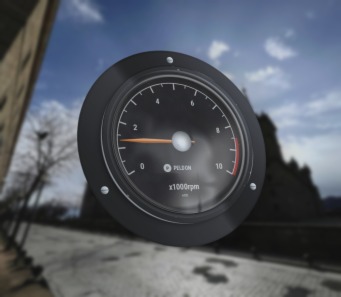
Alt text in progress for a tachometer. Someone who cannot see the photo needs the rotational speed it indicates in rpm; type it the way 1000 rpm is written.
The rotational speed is 1250 rpm
